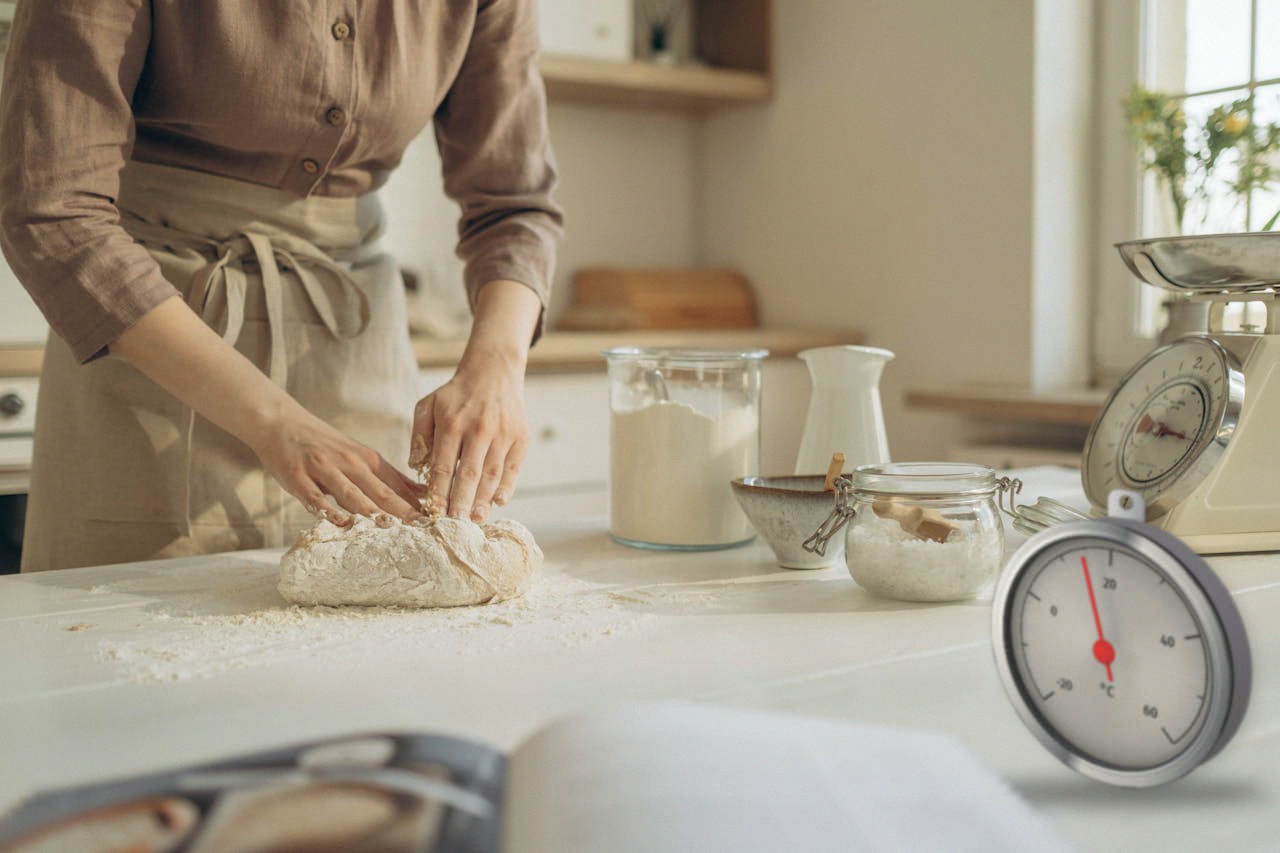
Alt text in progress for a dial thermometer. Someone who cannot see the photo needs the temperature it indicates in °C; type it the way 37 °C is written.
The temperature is 15 °C
